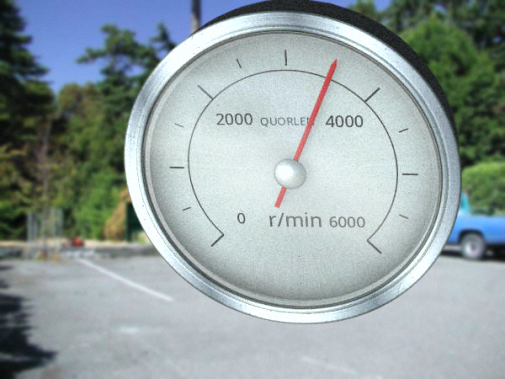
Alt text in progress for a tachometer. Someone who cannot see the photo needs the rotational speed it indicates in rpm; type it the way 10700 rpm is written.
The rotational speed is 3500 rpm
